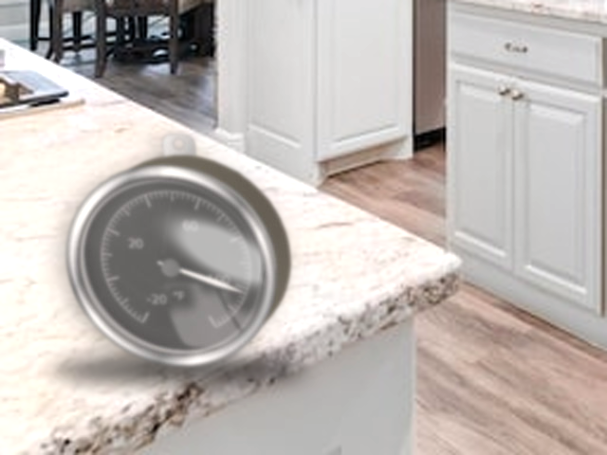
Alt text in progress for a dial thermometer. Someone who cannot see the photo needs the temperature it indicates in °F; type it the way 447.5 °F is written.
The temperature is 100 °F
